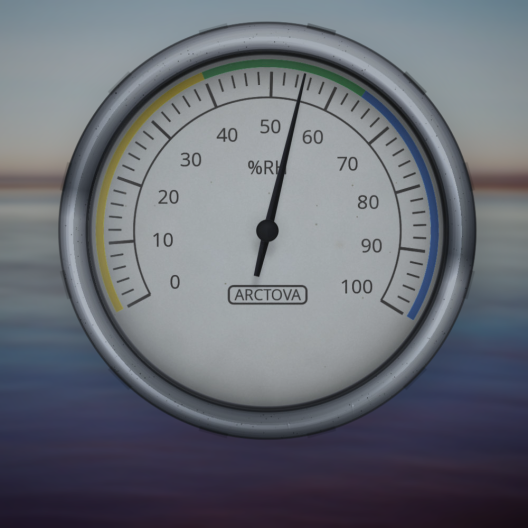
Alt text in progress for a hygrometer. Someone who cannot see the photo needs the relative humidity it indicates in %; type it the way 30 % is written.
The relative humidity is 55 %
